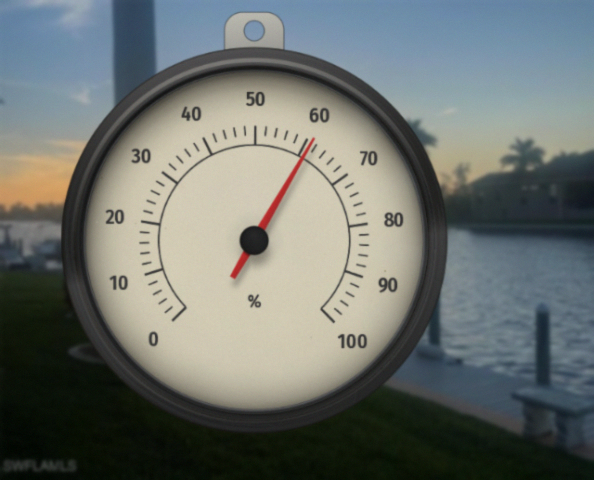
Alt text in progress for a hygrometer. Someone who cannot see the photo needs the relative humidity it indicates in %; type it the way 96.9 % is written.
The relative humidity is 61 %
